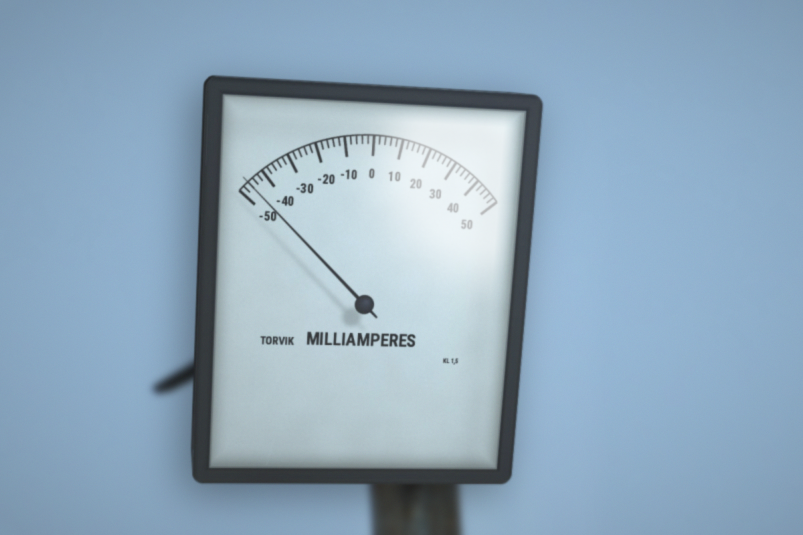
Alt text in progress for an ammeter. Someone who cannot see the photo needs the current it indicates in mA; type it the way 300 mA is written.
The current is -46 mA
